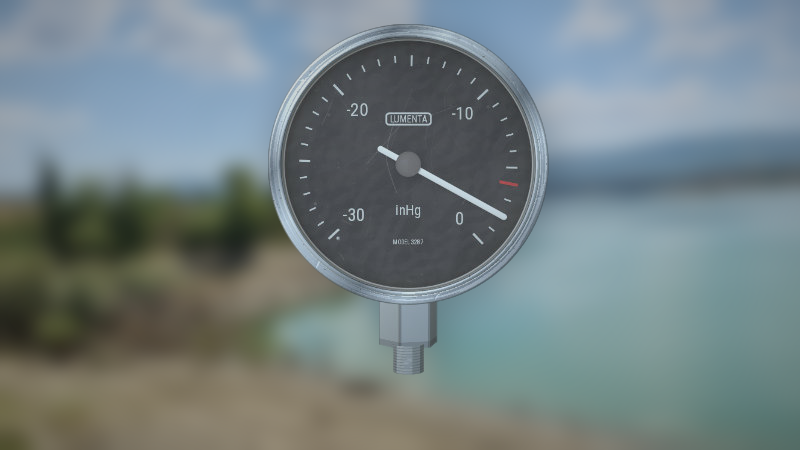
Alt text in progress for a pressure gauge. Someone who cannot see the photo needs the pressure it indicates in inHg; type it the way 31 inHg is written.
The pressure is -2 inHg
